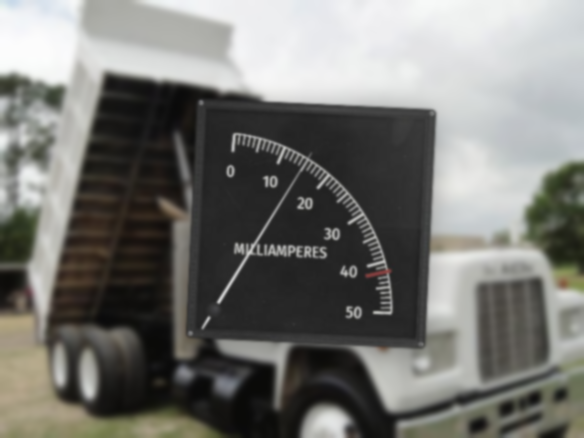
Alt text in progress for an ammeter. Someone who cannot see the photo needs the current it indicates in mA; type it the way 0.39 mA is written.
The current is 15 mA
